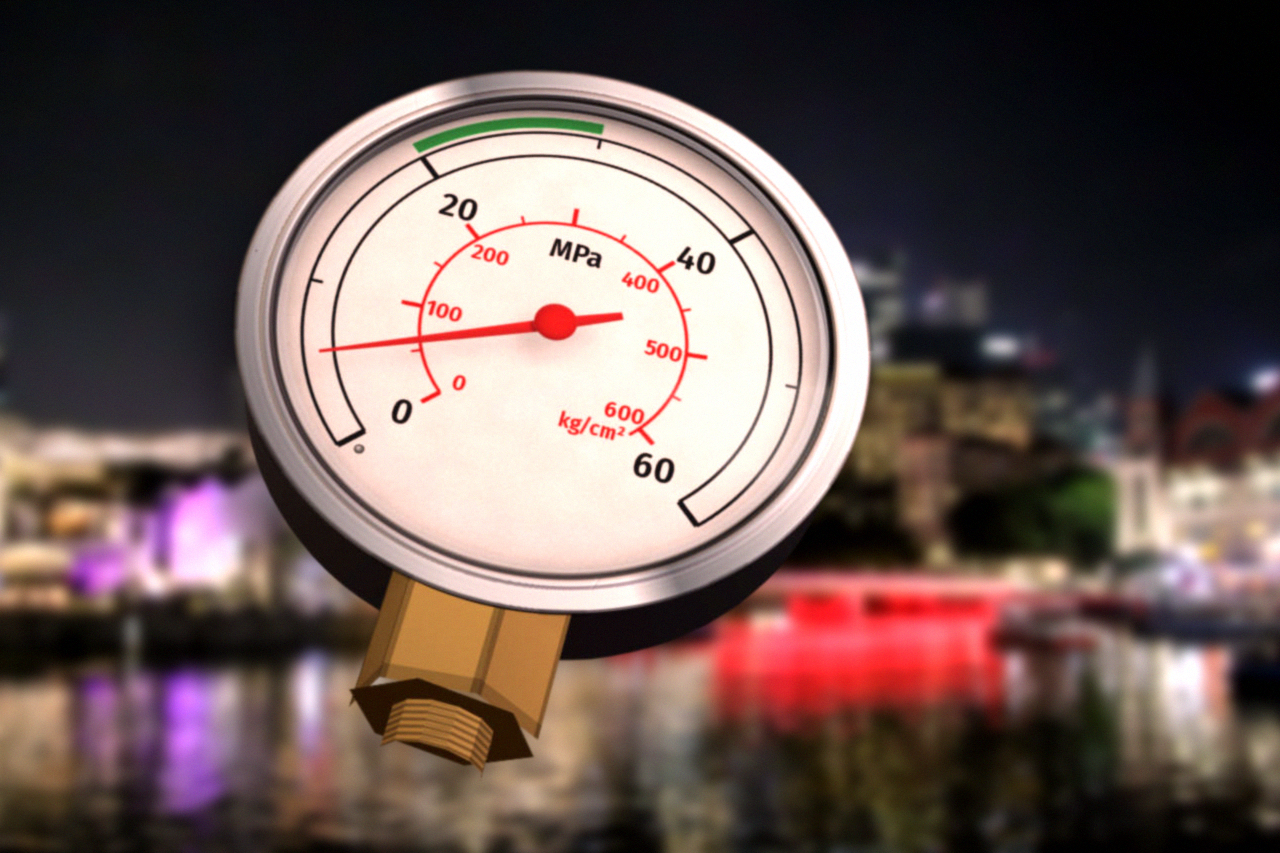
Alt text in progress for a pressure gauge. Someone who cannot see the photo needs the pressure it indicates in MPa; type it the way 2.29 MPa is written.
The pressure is 5 MPa
